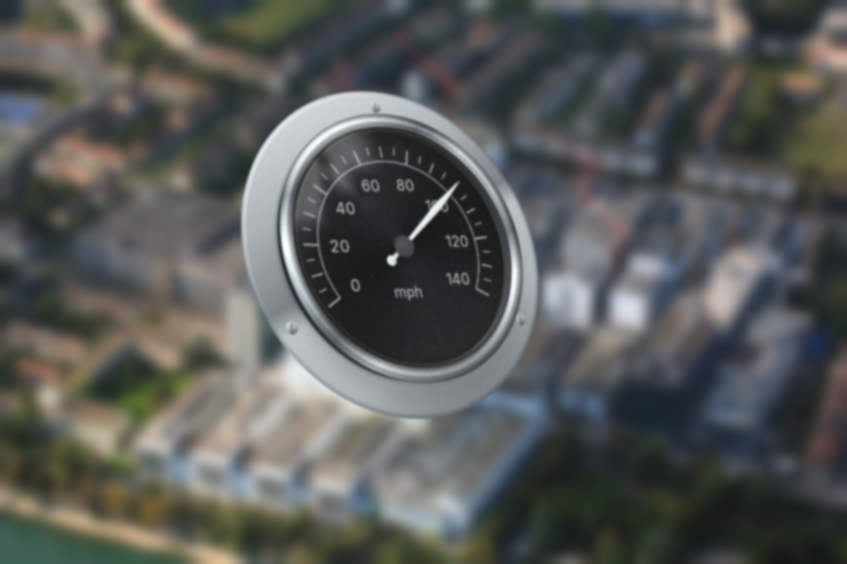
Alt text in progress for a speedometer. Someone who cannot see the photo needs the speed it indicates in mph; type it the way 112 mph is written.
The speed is 100 mph
